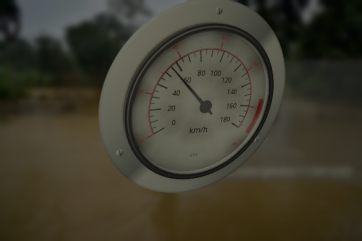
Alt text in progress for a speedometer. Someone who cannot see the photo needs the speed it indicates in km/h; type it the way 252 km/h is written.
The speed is 55 km/h
